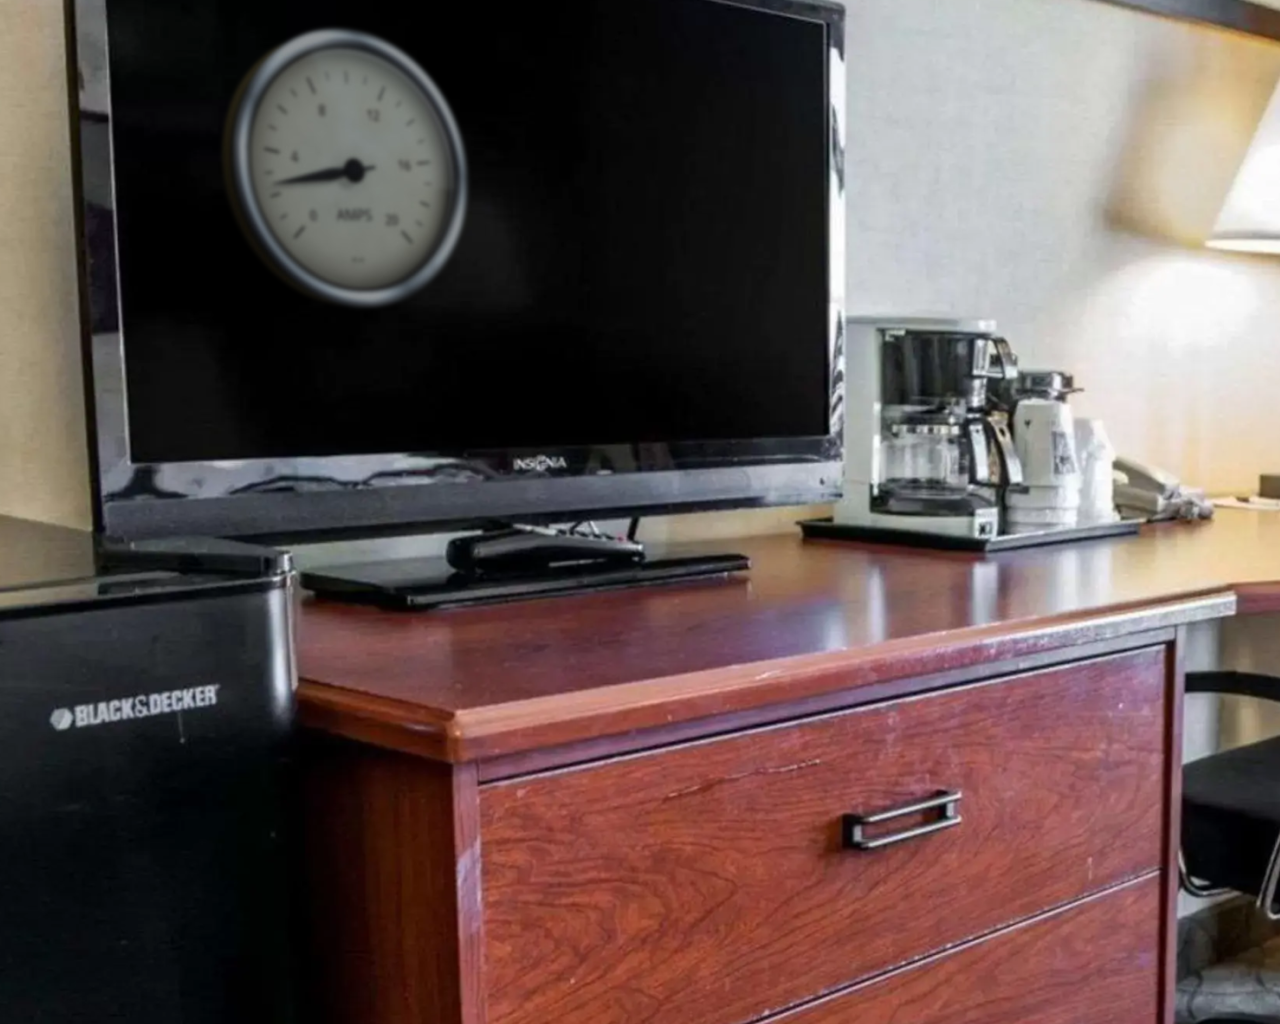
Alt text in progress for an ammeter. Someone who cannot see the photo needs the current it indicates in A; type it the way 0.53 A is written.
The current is 2.5 A
